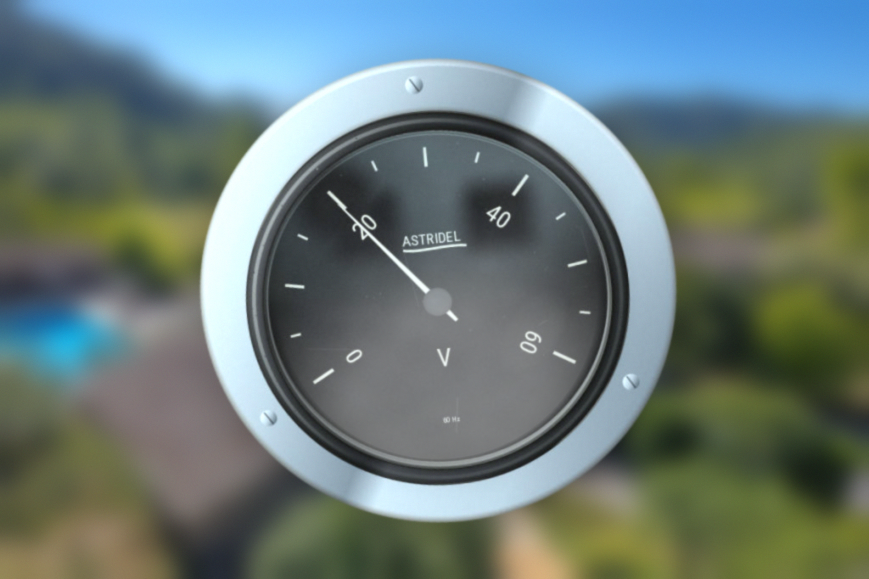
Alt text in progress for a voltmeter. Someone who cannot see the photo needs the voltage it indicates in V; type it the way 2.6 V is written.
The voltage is 20 V
